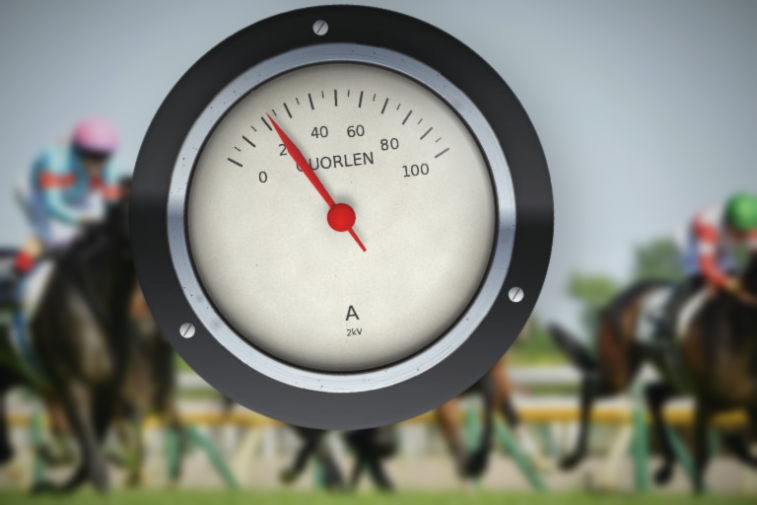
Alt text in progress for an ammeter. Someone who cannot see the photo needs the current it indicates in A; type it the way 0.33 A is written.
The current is 22.5 A
